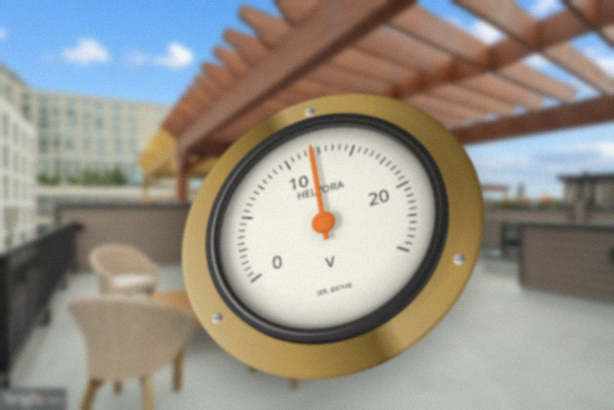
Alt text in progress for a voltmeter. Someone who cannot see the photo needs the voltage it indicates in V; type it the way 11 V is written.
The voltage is 12 V
